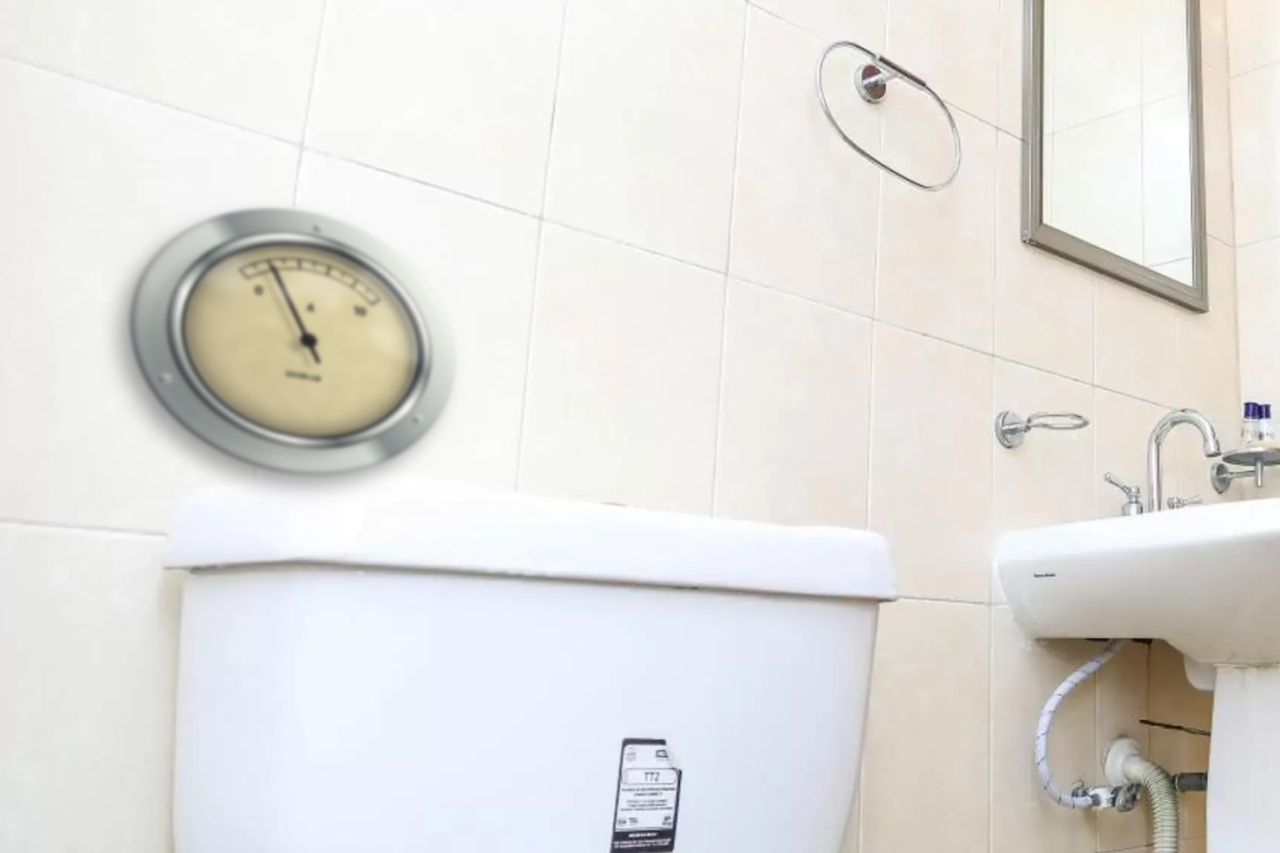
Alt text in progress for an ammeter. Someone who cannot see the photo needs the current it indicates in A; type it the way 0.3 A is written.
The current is 2 A
